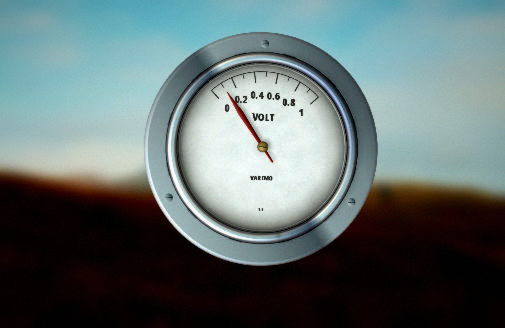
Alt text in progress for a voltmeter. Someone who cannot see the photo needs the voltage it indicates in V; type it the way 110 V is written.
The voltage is 0.1 V
